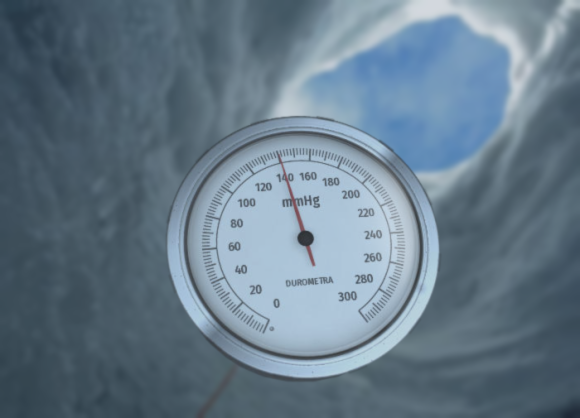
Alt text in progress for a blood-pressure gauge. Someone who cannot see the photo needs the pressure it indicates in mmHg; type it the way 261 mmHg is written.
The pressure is 140 mmHg
